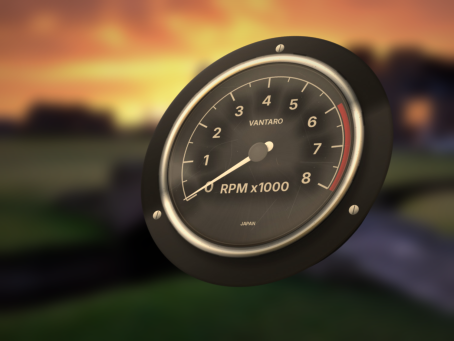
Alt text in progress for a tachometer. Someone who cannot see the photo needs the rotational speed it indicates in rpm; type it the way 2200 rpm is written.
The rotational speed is 0 rpm
